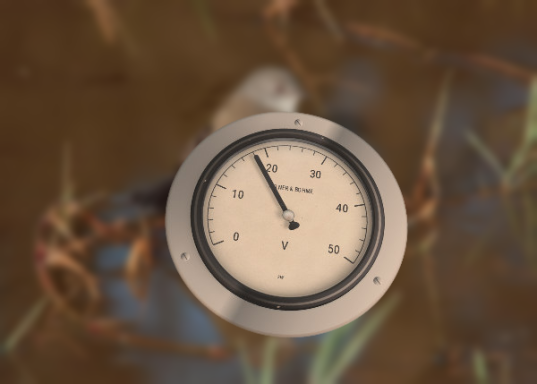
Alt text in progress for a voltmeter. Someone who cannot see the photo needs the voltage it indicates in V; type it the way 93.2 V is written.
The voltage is 18 V
